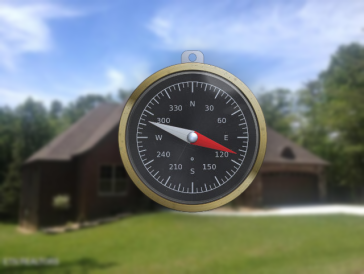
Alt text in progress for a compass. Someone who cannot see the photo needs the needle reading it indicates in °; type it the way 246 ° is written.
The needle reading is 110 °
